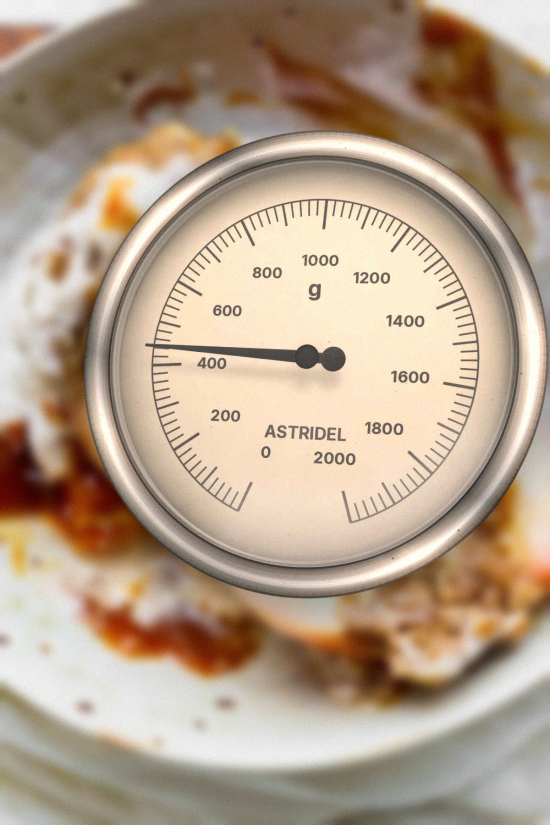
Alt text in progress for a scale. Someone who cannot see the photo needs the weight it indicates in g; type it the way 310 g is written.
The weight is 440 g
